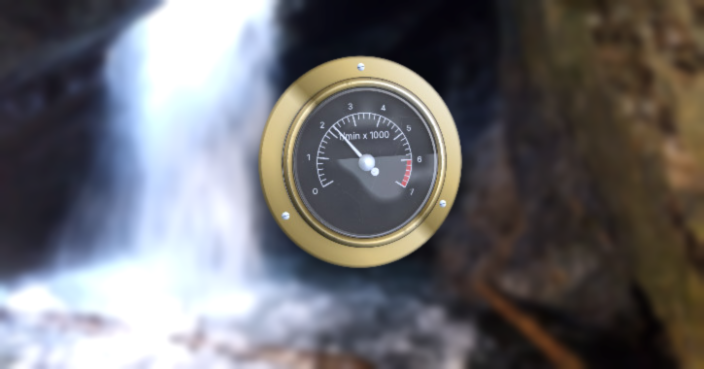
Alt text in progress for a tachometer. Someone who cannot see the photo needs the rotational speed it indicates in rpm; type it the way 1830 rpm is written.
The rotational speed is 2200 rpm
